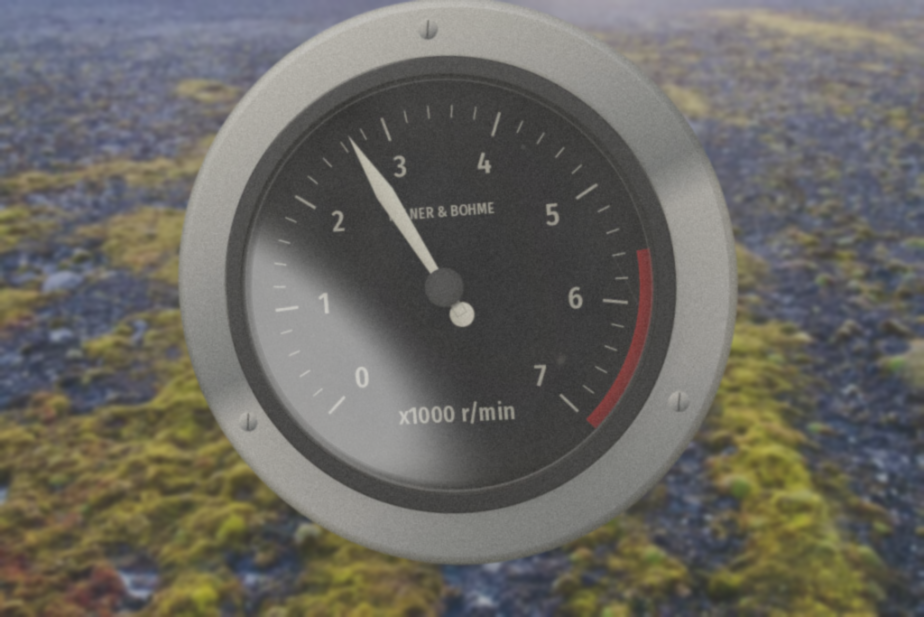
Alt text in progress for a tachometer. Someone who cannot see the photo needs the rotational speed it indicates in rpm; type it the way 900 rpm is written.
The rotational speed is 2700 rpm
